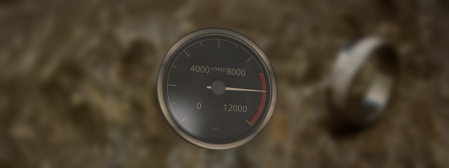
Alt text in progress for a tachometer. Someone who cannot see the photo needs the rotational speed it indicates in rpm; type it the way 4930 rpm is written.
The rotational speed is 10000 rpm
